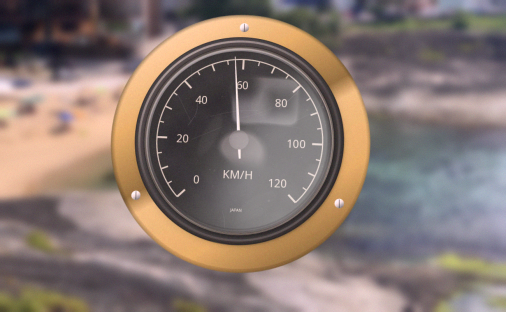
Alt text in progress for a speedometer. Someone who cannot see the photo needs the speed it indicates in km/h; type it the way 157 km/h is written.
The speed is 57.5 km/h
